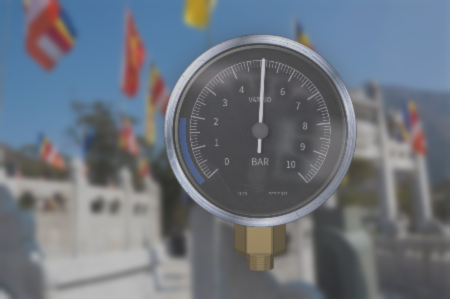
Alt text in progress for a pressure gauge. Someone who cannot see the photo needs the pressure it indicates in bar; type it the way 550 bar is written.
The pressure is 5 bar
